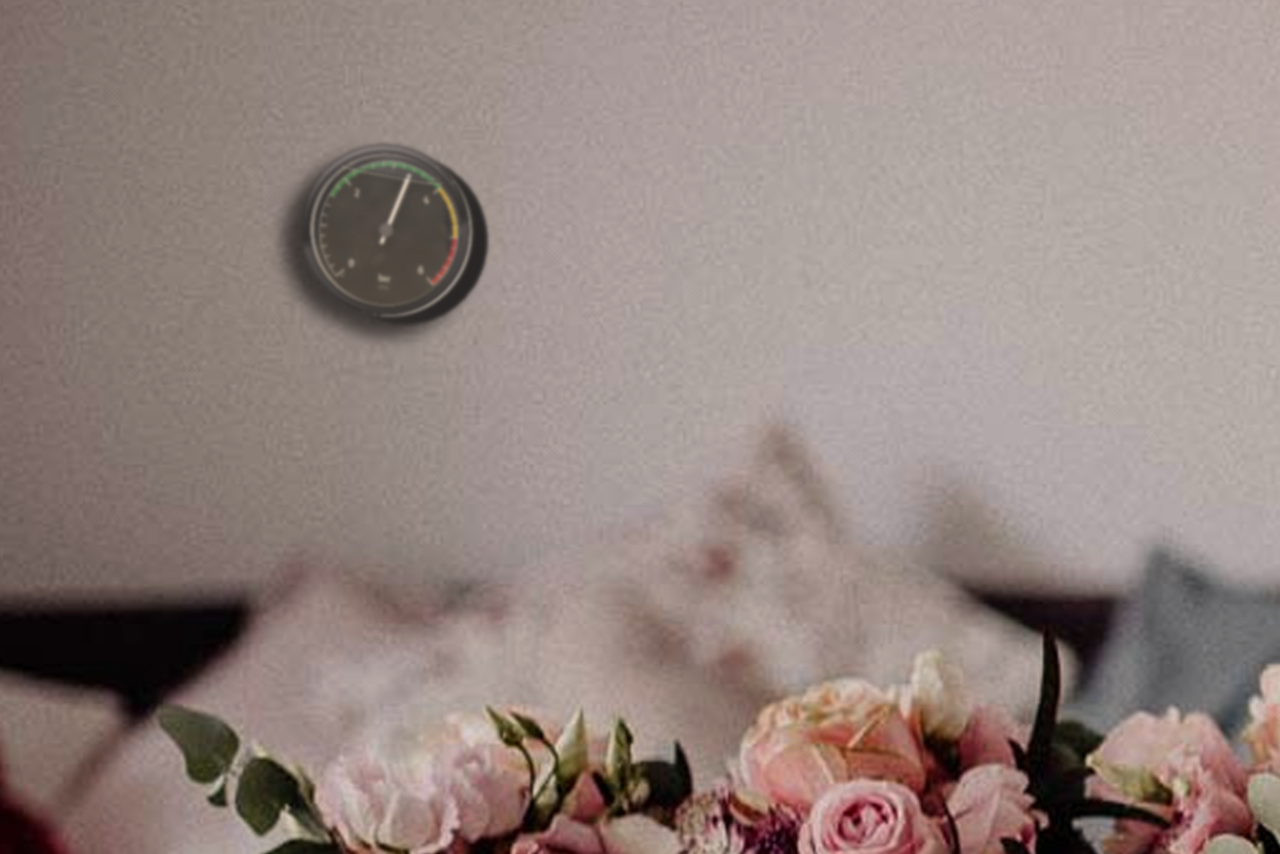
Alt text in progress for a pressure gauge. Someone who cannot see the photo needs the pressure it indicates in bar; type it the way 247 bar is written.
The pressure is 3.4 bar
